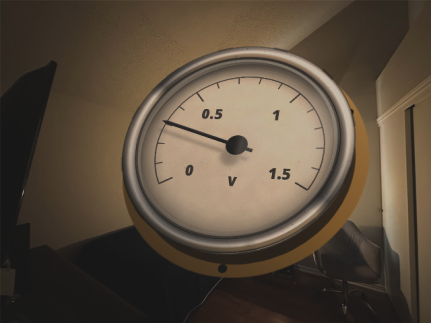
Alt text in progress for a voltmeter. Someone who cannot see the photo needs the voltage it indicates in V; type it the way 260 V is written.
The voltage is 0.3 V
